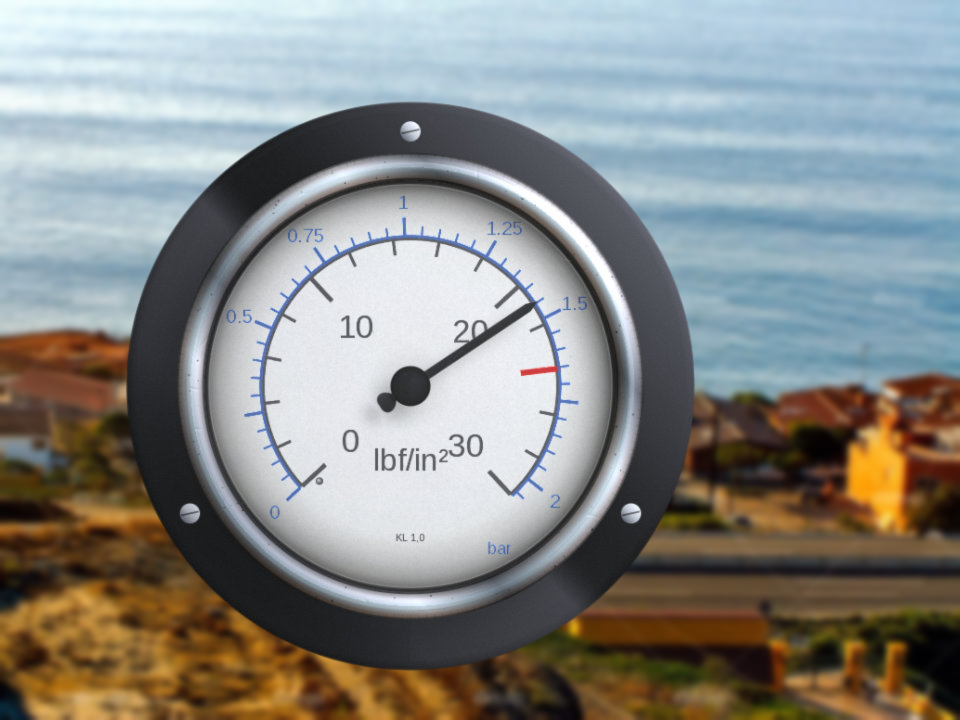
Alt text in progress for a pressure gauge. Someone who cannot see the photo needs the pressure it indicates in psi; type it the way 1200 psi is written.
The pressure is 21 psi
